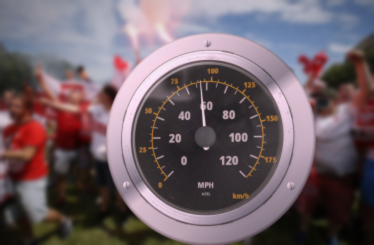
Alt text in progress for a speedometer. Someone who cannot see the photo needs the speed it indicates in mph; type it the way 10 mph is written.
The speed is 57.5 mph
